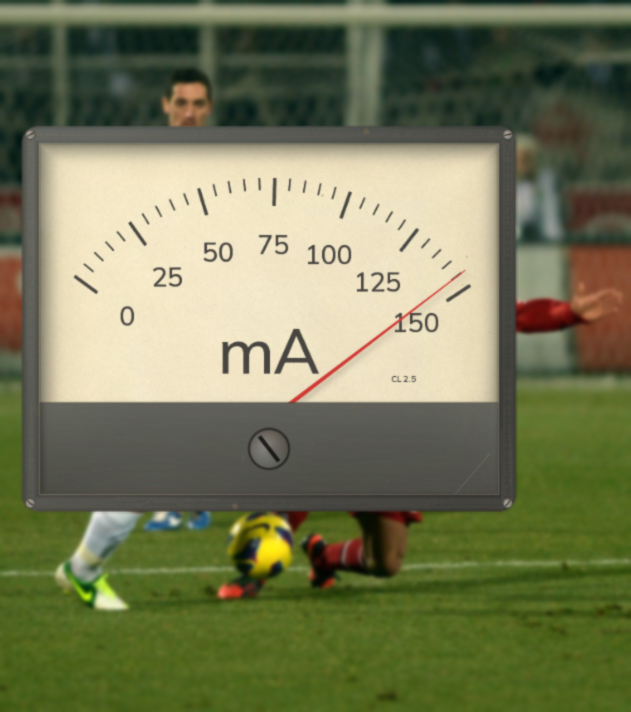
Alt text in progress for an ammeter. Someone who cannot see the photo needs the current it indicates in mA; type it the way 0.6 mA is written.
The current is 145 mA
